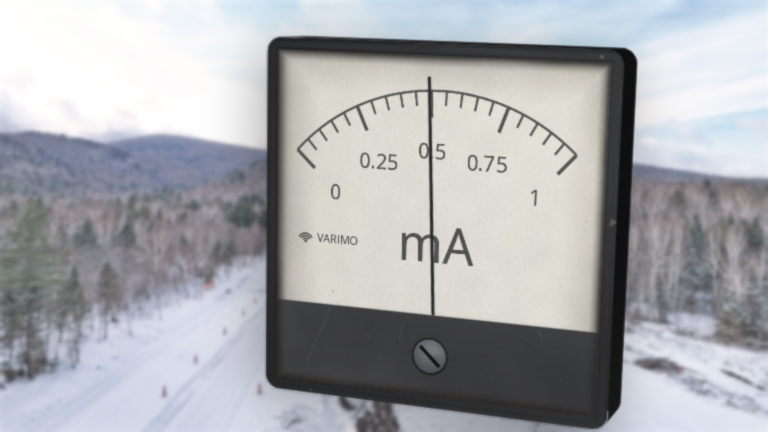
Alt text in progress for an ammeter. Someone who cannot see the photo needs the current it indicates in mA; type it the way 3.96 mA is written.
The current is 0.5 mA
